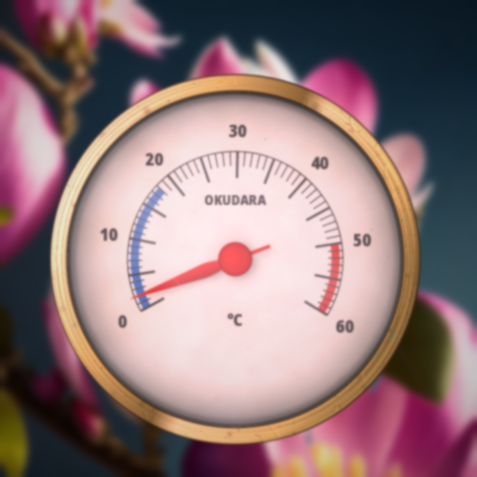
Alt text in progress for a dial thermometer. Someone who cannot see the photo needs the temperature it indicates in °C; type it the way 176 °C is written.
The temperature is 2 °C
